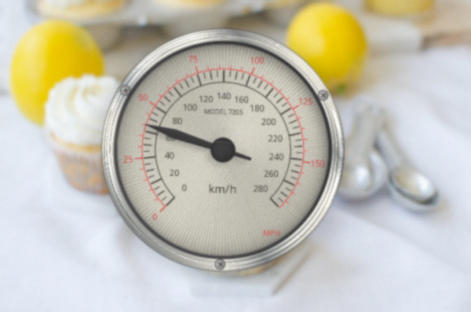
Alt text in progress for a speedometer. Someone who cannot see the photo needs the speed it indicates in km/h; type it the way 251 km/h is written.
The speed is 65 km/h
